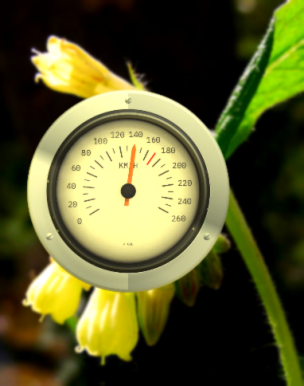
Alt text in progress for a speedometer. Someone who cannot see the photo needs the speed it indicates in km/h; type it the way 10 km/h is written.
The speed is 140 km/h
